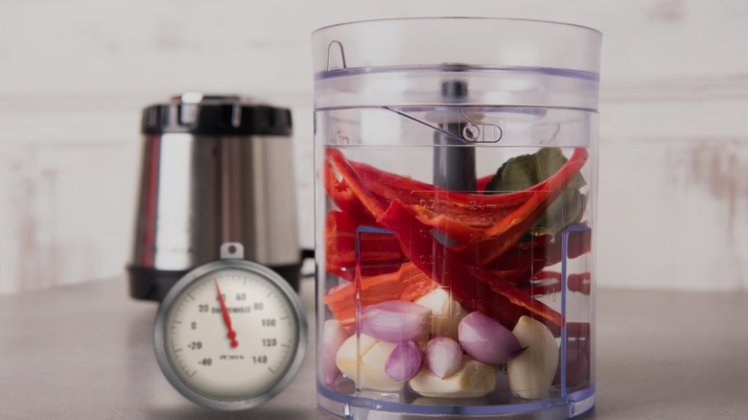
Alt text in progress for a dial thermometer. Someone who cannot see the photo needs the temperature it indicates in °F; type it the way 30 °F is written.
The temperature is 40 °F
